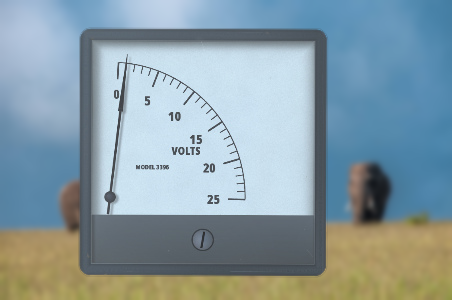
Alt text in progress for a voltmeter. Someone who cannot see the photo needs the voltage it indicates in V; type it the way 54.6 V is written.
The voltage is 1 V
